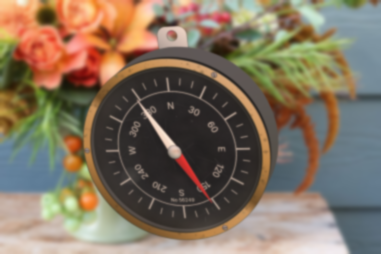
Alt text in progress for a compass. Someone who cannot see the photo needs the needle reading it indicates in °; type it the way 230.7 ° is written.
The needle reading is 150 °
